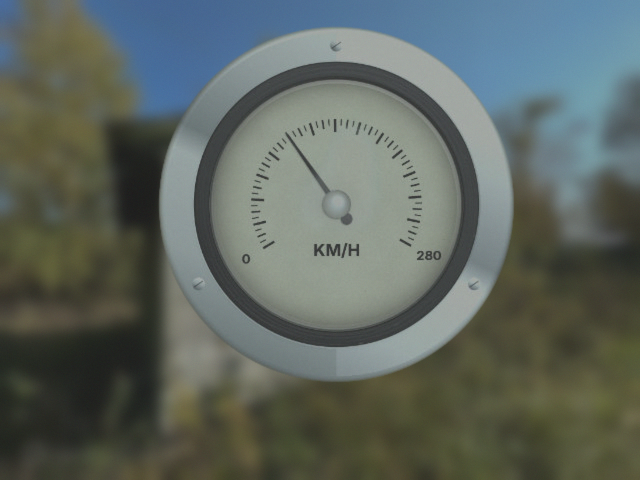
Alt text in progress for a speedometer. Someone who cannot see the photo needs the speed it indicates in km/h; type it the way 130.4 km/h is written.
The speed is 100 km/h
